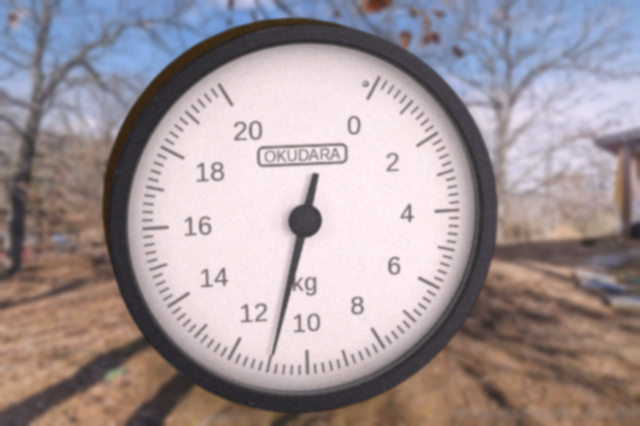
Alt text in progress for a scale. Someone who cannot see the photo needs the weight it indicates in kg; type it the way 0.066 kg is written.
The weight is 11 kg
